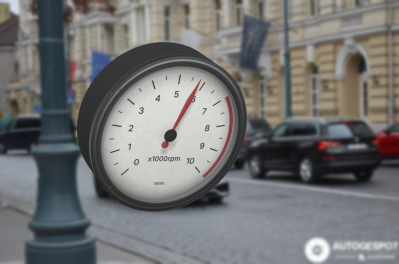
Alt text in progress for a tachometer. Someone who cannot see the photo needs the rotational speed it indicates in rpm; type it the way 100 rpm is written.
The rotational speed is 5750 rpm
